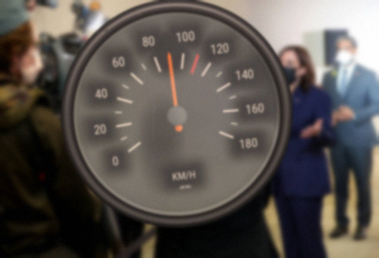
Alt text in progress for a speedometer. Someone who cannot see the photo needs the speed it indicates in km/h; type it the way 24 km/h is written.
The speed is 90 km/h
